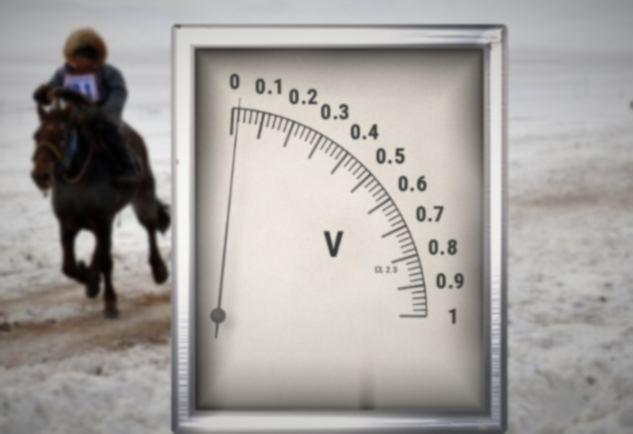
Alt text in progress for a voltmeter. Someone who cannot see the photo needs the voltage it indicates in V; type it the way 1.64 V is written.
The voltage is 0.02 V
